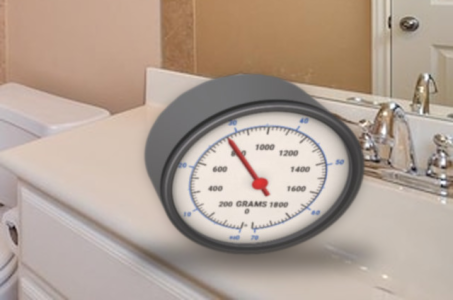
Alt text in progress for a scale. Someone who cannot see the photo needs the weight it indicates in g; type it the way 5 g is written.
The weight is 800 g
